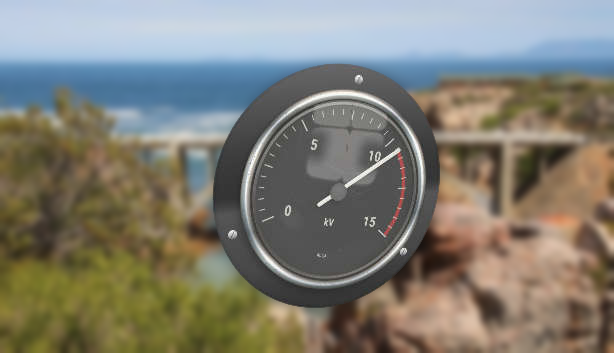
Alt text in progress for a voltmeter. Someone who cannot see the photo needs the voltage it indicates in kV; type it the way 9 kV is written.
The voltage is 10.5 kV
